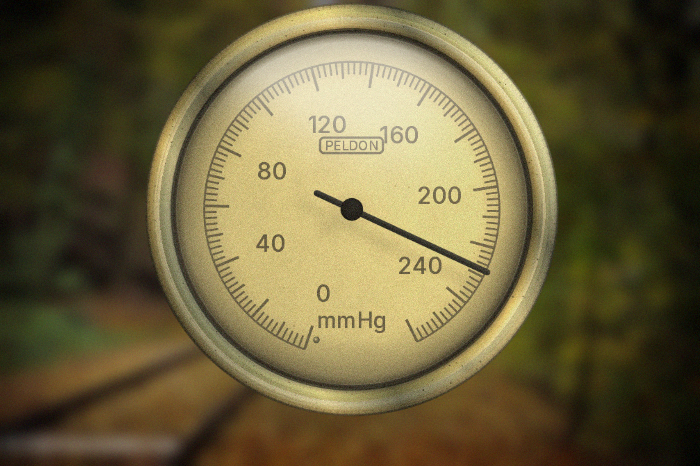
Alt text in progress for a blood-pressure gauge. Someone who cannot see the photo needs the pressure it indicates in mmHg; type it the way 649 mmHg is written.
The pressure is 228 mmHg
